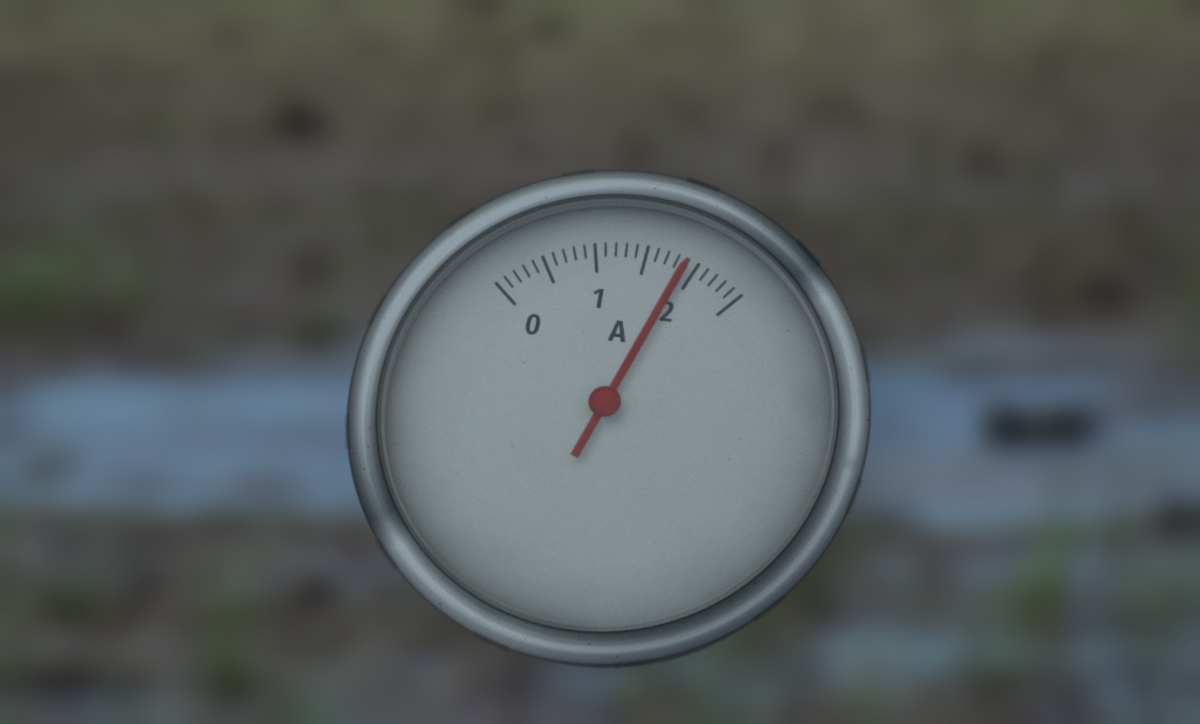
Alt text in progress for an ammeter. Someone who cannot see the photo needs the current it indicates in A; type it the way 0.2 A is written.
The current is 1.9 A
